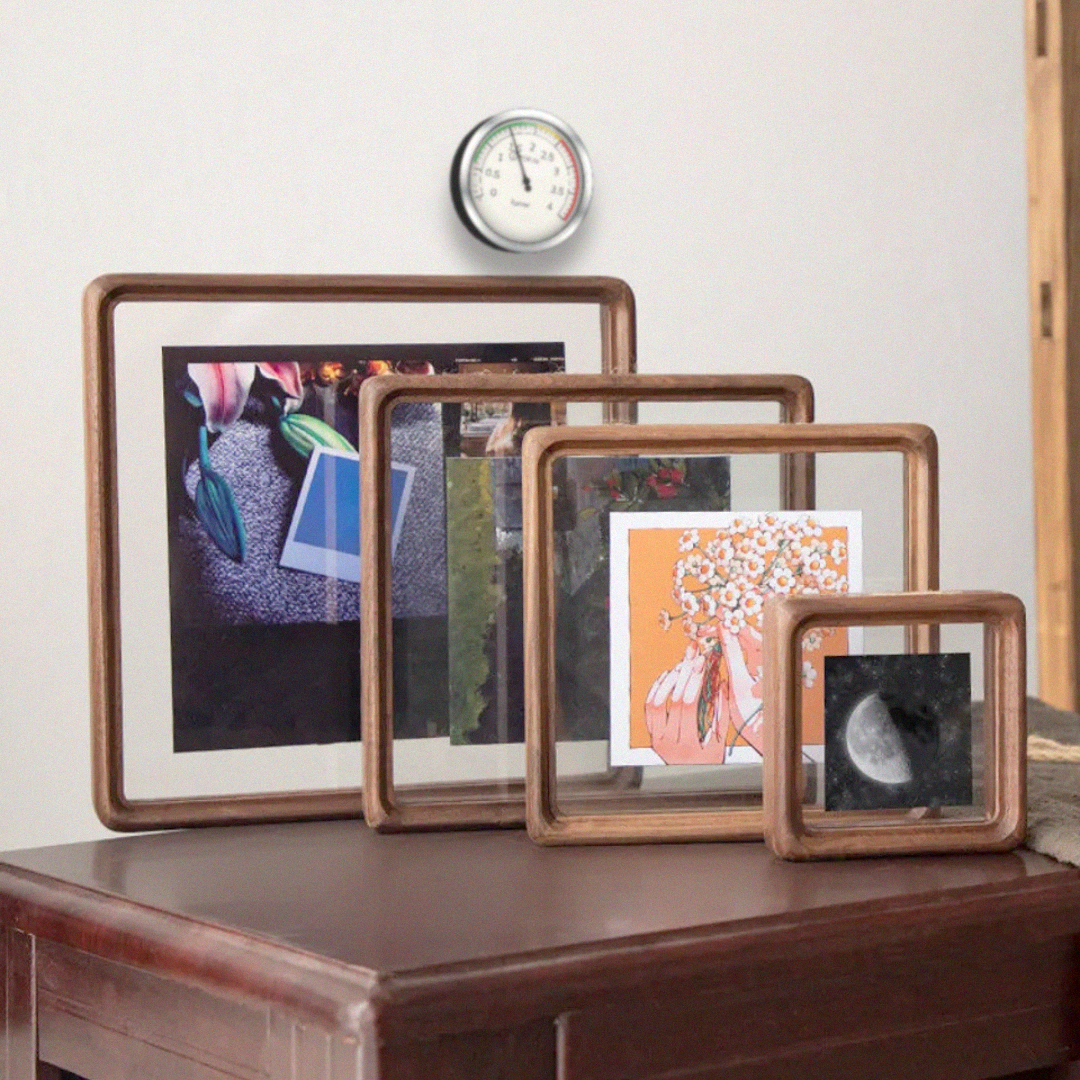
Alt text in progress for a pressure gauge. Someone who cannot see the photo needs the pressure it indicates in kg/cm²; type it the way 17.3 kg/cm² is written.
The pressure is 1.5 kg/cm²
